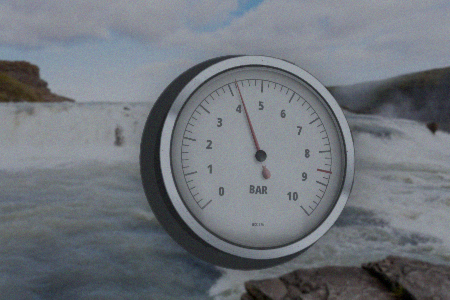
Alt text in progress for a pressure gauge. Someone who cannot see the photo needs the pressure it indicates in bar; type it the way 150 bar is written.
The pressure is 4.2 bar
